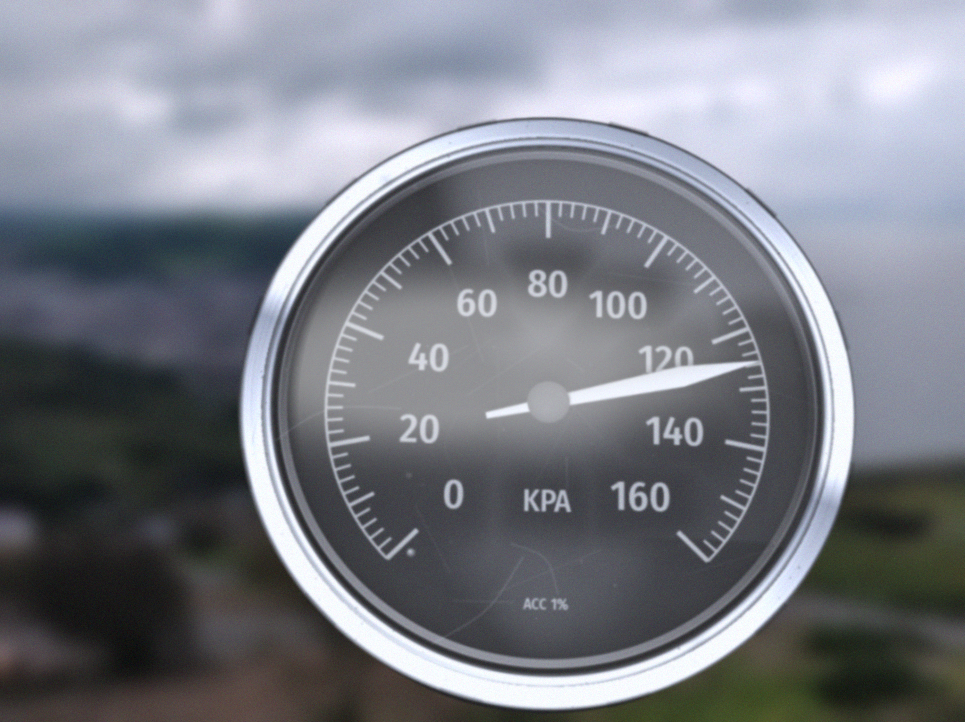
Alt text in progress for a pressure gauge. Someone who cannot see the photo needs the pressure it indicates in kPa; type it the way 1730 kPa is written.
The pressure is 126 kPa
